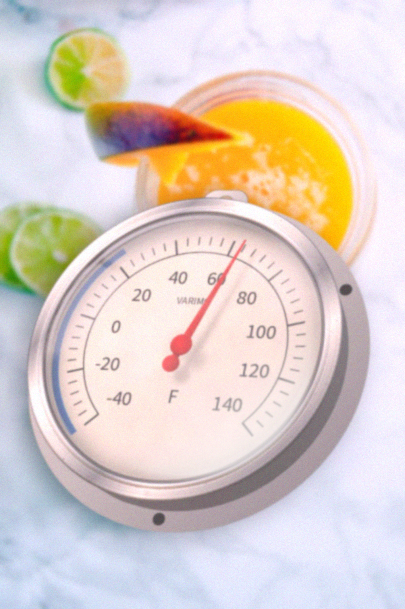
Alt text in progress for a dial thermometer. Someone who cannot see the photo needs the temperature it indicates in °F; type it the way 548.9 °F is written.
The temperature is 64 °F
